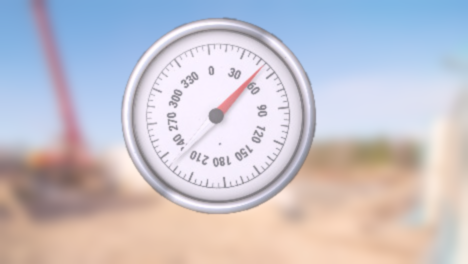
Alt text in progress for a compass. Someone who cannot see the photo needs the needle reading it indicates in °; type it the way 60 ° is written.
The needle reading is 50 °
